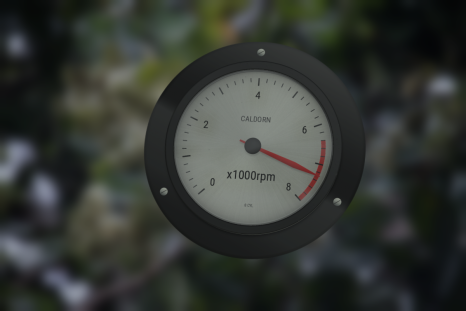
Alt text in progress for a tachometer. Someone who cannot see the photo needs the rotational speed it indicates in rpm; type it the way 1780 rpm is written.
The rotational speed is 7300 rpm
